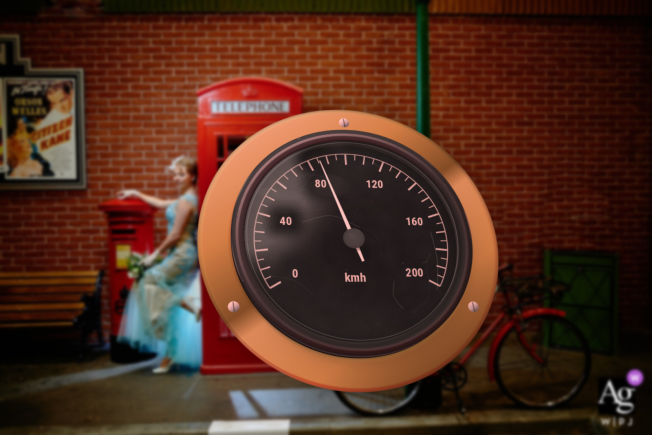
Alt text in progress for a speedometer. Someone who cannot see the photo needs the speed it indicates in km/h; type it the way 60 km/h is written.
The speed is 85 km/h
